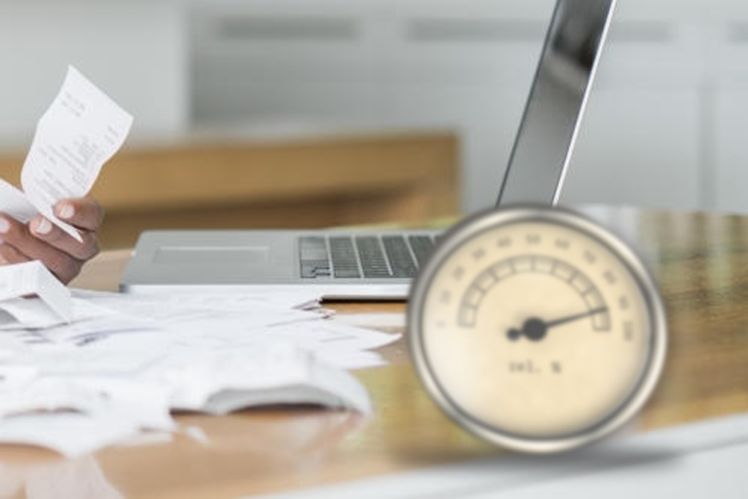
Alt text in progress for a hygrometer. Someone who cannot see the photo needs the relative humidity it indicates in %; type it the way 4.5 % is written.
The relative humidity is 90 %
